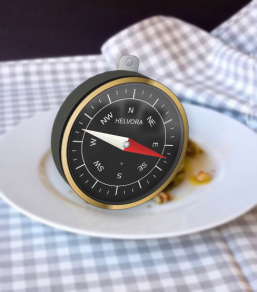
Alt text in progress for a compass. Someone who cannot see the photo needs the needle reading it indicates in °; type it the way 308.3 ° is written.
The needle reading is 105 °
